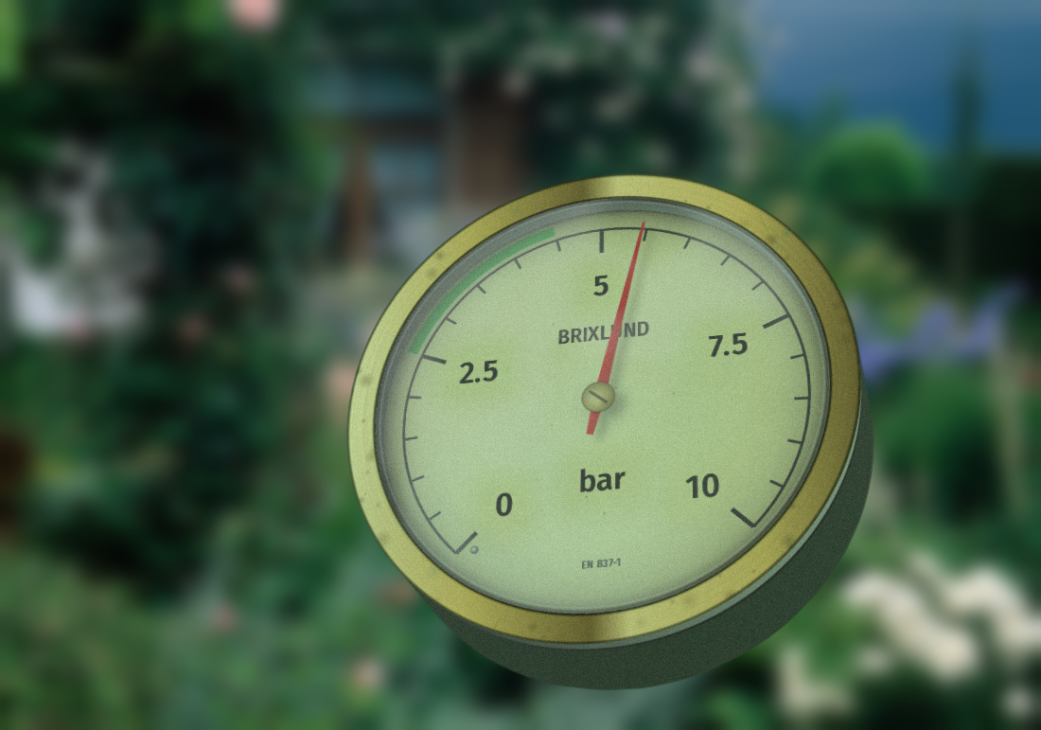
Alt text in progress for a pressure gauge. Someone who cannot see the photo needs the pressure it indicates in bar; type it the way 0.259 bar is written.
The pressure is 5.5 bar
